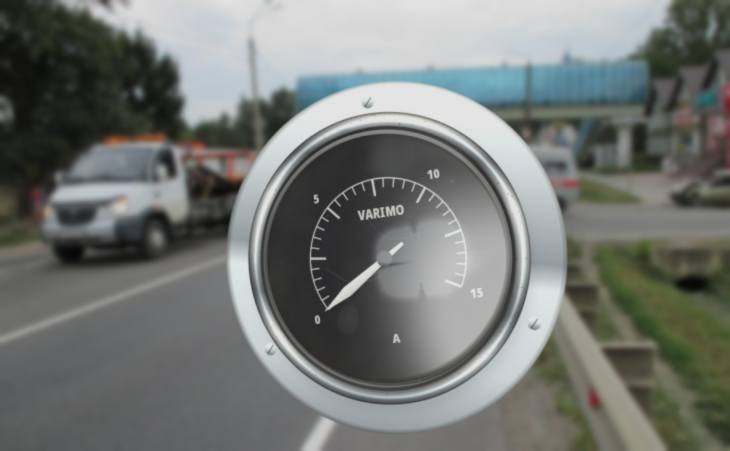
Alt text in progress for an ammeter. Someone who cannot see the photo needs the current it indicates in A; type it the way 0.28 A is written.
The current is 0 A
